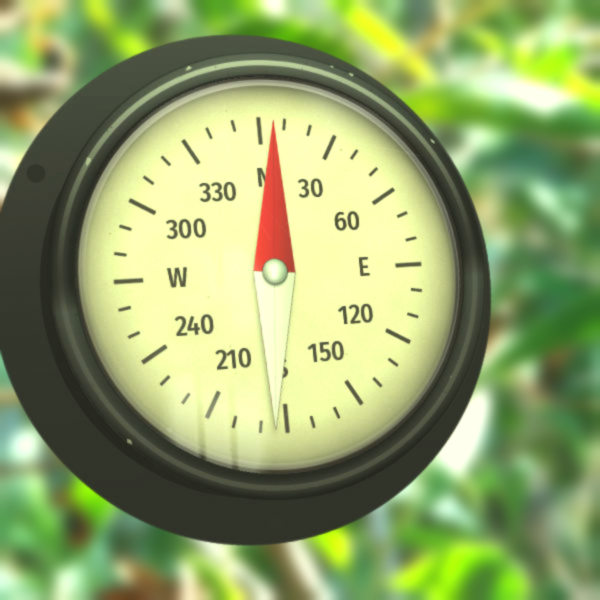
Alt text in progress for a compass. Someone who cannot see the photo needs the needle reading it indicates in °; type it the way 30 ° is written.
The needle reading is 5 °
